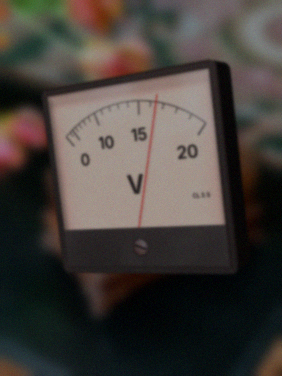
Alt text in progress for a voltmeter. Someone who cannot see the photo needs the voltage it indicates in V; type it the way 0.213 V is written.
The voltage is 16.5 V
